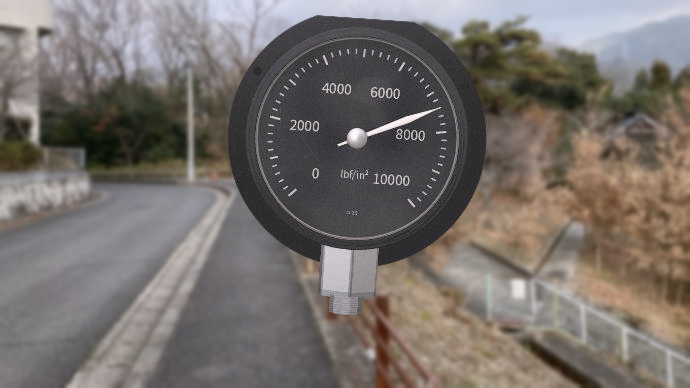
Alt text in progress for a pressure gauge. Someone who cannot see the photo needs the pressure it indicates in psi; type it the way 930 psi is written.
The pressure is 7400 psi
